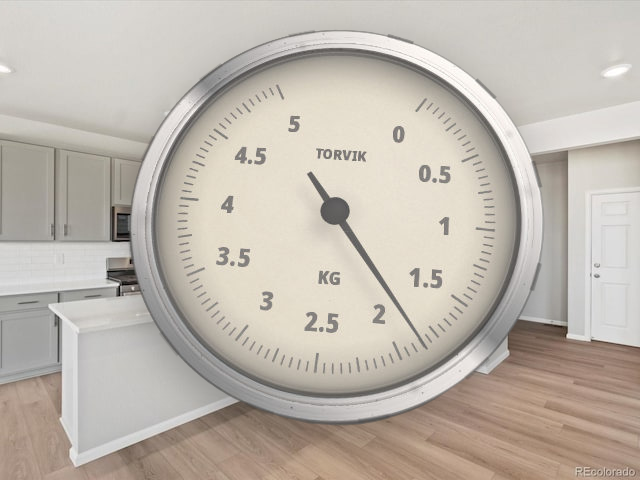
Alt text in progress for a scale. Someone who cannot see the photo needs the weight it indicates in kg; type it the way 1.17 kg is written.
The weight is 1.85 kg
